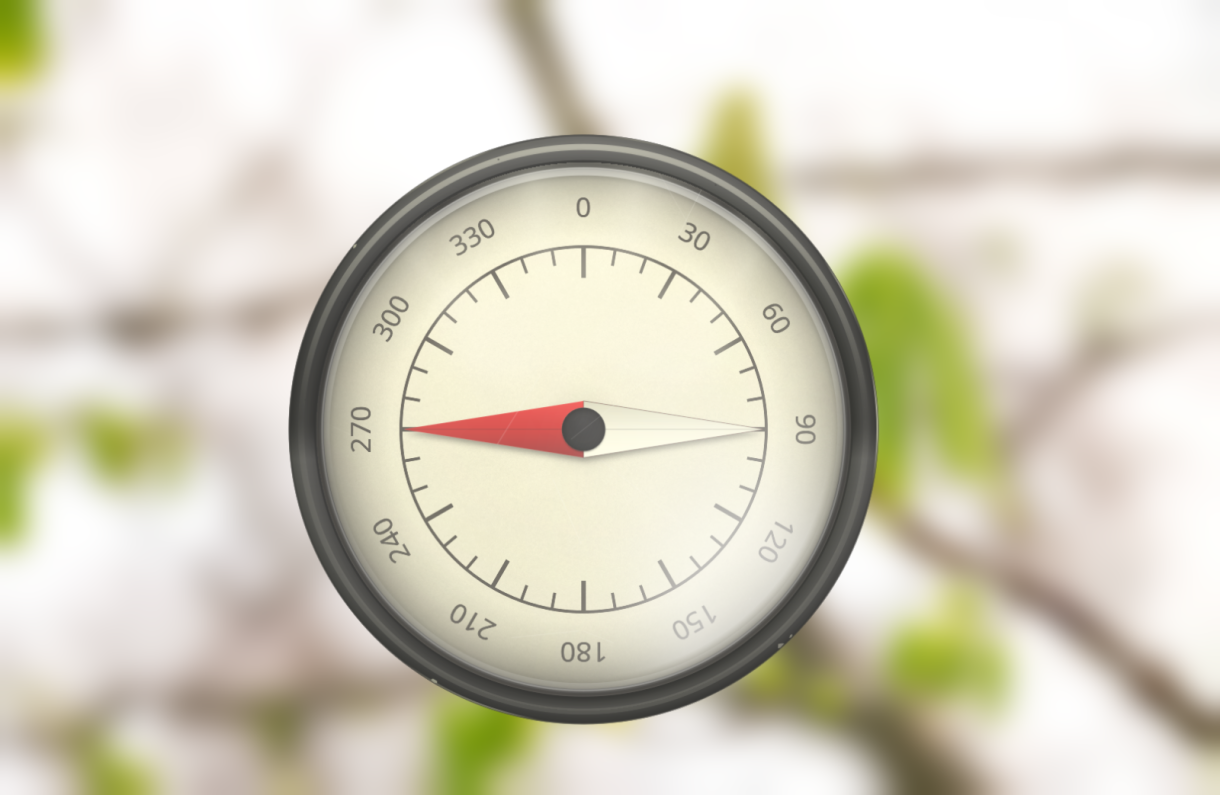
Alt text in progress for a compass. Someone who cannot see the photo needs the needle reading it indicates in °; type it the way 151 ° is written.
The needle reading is 270 °
